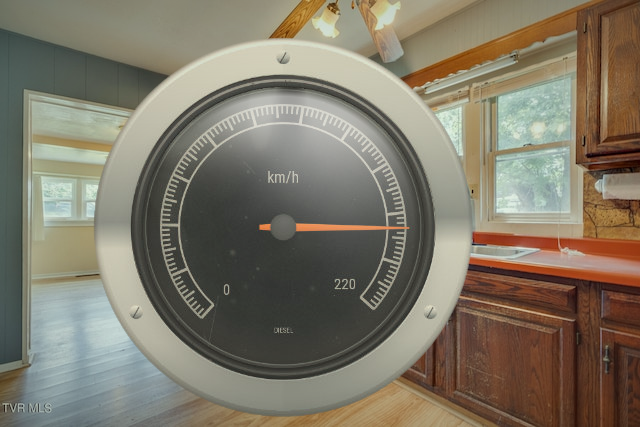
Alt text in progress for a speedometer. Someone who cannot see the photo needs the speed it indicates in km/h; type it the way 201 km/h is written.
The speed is 186 km/h
